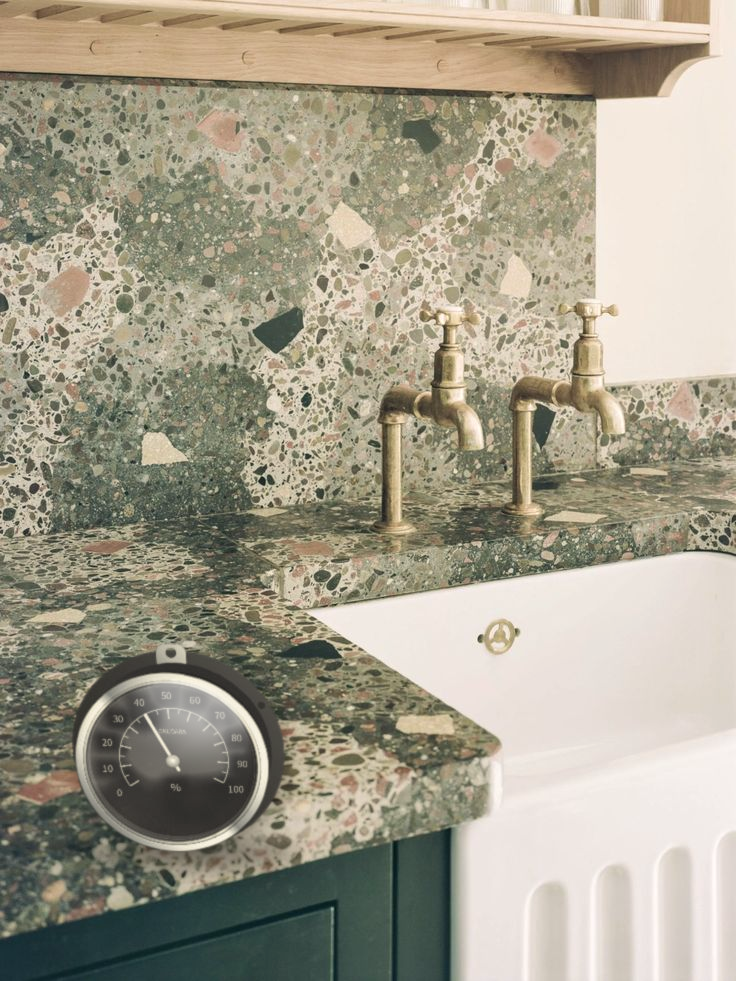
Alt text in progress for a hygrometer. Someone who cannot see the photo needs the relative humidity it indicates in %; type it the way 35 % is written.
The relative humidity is 40 %
